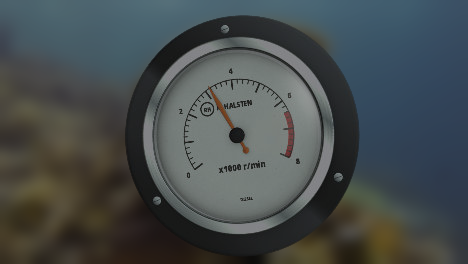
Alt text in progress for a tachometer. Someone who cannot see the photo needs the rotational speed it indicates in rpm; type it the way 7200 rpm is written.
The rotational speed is 3200 rpm
